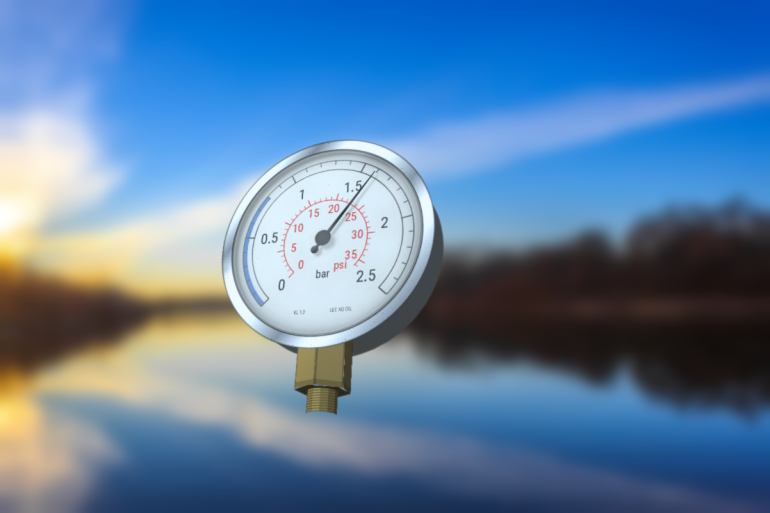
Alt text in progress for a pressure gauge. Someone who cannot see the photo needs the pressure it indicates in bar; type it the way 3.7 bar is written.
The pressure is 1.6 bar
